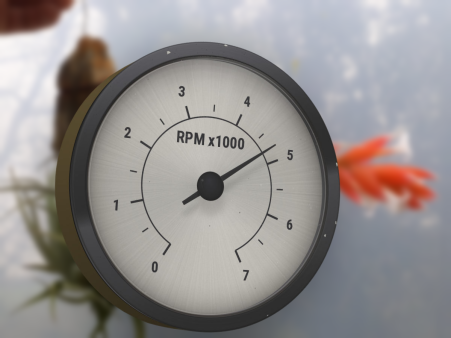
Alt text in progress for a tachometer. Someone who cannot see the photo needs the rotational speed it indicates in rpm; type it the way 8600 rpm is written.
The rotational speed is 4750 rpm
